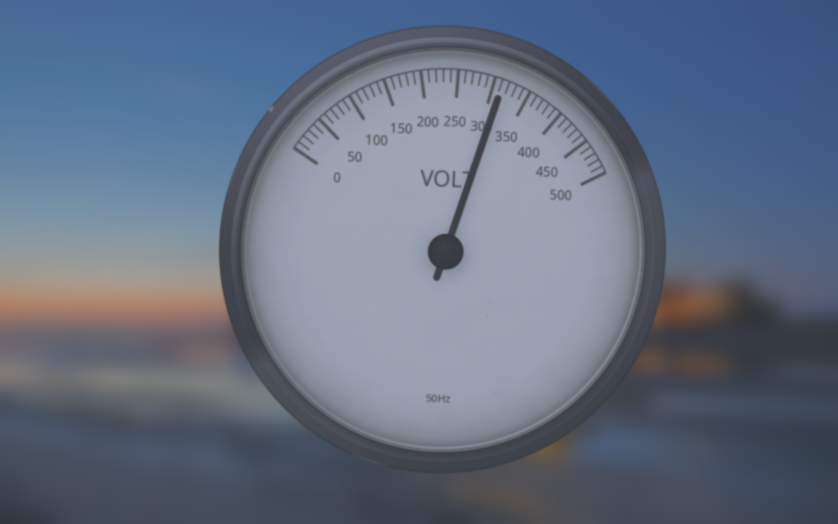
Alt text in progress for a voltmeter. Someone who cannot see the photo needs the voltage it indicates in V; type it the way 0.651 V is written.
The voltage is 310 V
